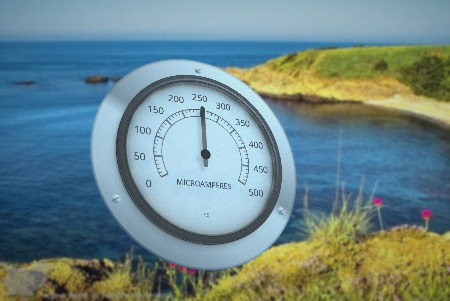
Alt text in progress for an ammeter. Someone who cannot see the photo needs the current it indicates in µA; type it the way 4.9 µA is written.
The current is 250 µA
